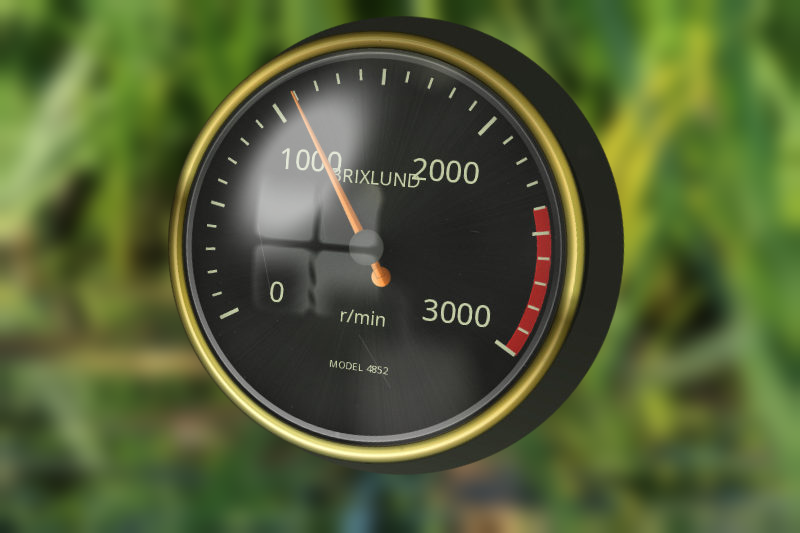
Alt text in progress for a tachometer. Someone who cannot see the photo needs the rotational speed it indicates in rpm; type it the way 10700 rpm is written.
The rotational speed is 1100 rpm
